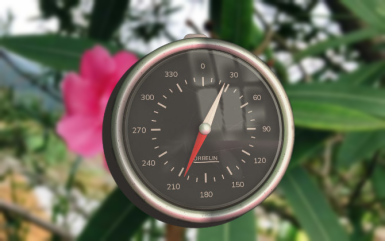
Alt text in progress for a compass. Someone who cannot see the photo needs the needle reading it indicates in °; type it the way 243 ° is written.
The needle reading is 205 °
